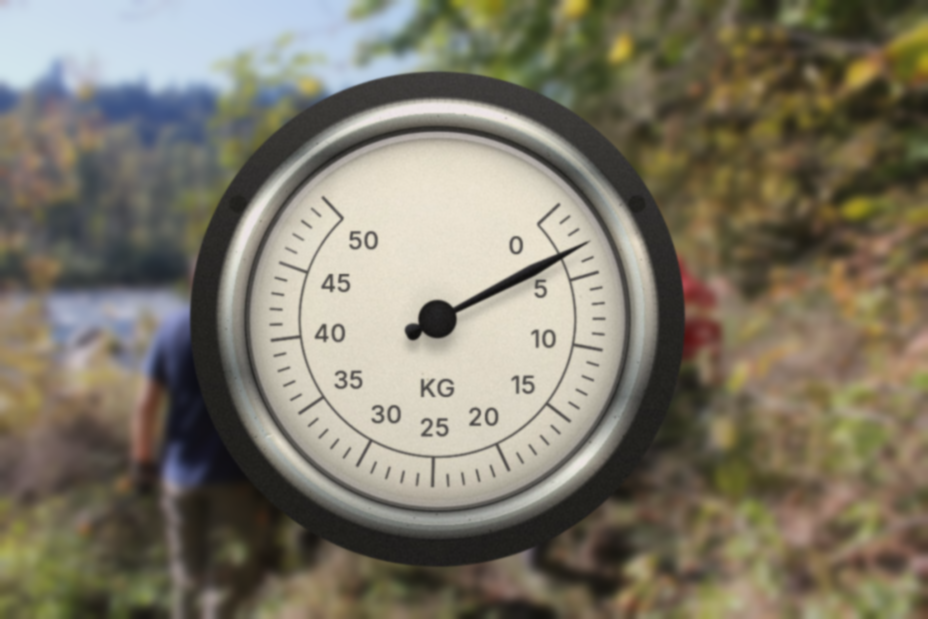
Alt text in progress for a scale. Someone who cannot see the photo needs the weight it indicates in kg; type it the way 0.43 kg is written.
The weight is 3 kg
